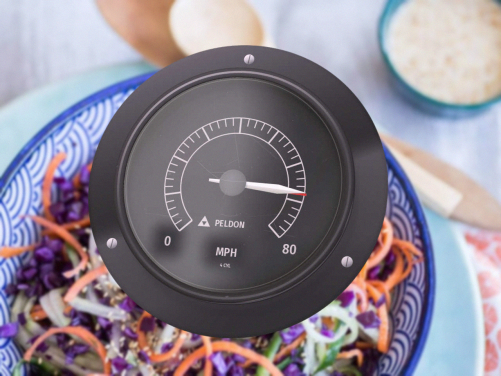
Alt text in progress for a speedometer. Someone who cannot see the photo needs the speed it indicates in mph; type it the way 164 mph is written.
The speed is 68 mph
